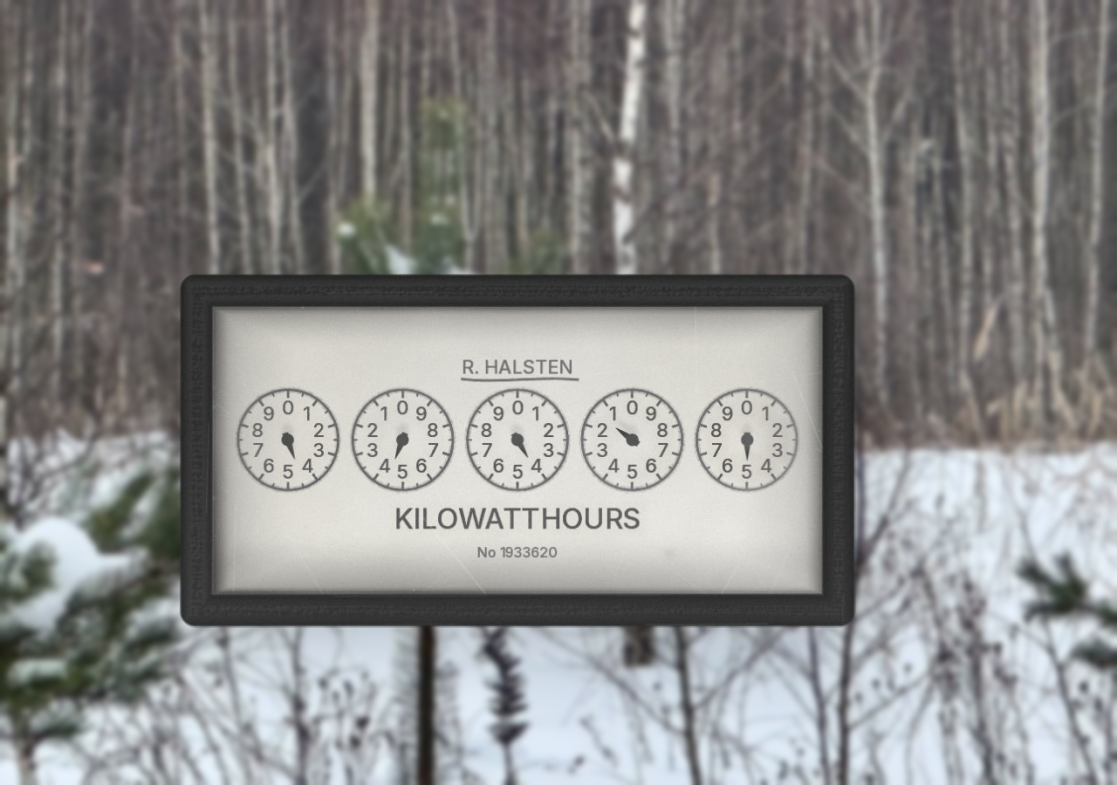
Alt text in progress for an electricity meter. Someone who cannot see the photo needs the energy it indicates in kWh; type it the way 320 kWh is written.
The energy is 44415 kWh
